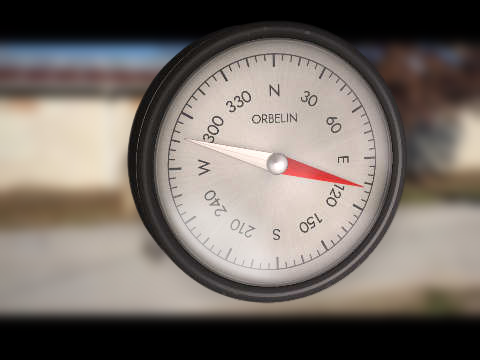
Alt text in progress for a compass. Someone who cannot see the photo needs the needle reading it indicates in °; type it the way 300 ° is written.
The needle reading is 107.5 °
